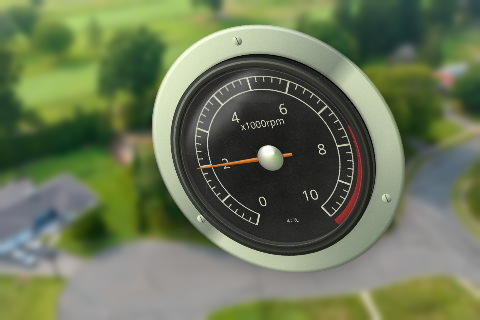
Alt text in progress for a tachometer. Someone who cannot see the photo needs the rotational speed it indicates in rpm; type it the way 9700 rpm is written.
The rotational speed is 2000 rpm
